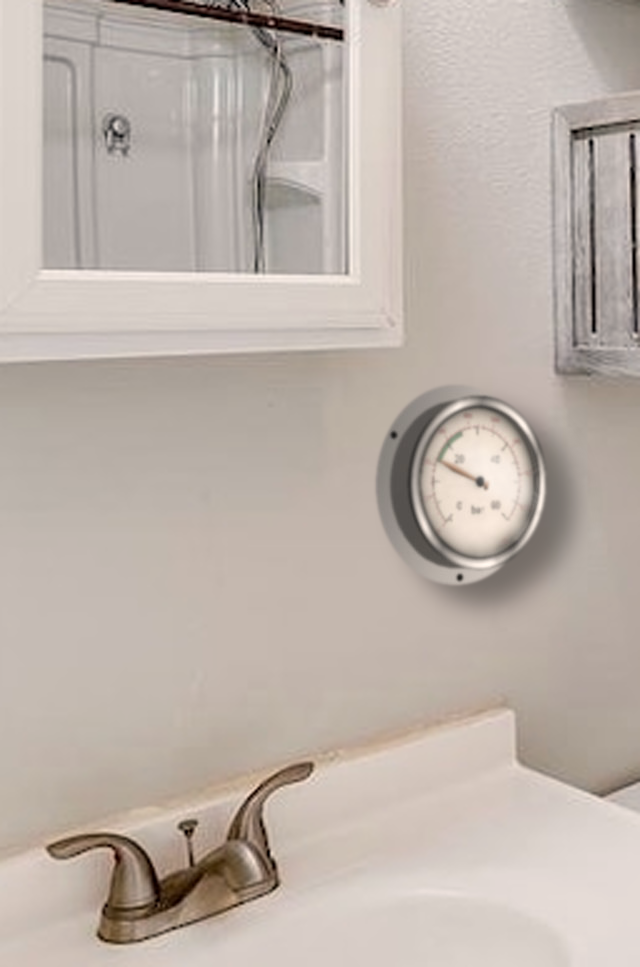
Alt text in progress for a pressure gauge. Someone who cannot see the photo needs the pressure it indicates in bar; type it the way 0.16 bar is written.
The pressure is 15 bar
